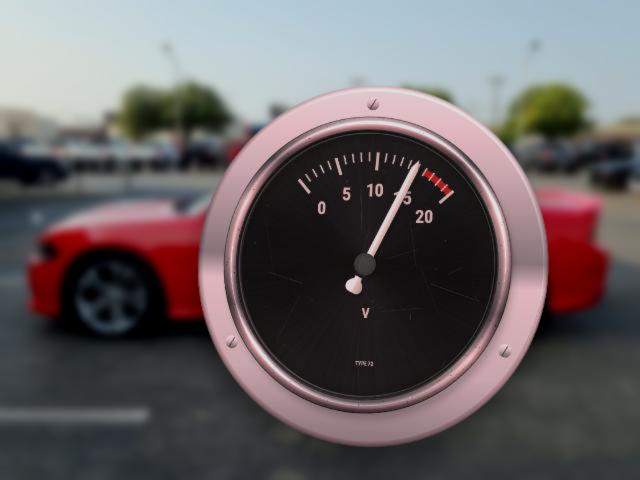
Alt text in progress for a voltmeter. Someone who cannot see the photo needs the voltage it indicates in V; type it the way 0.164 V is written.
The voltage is 15 V
